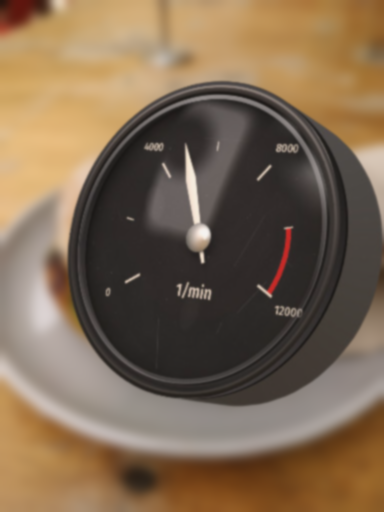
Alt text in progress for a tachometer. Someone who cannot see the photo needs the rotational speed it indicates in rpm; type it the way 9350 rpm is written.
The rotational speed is 5000 rpm
